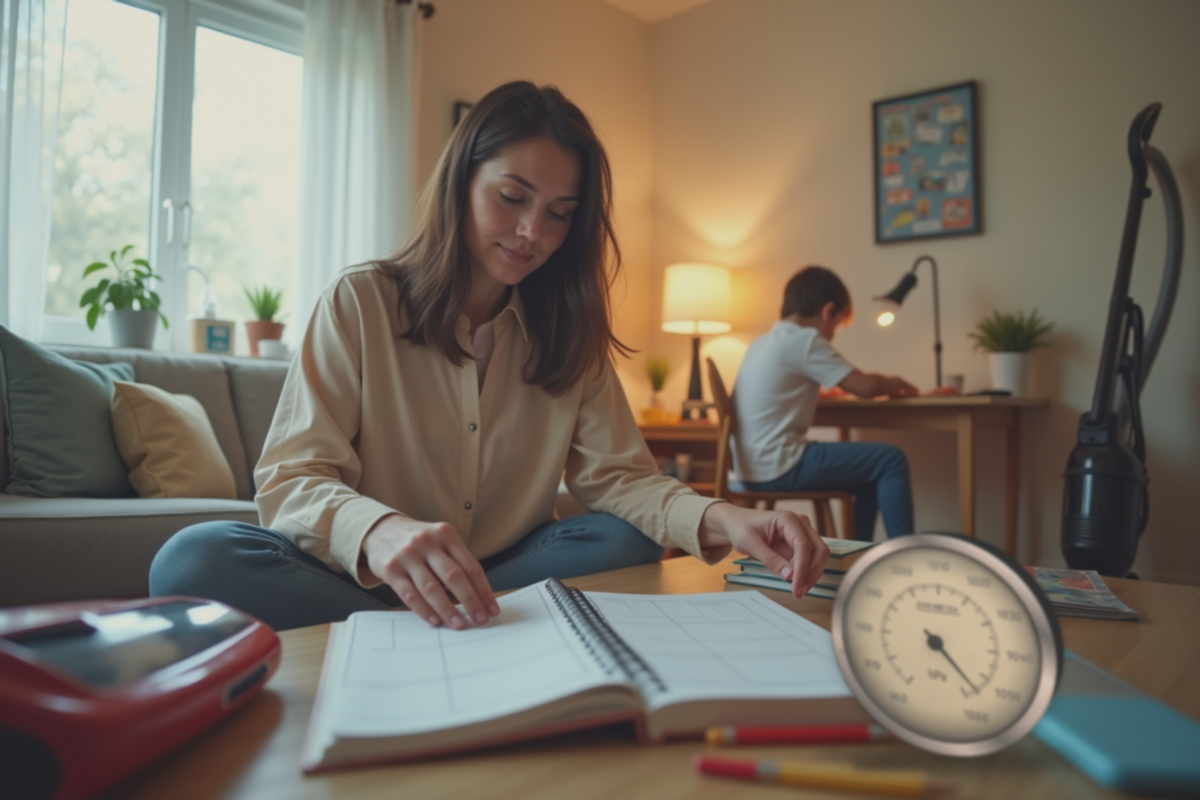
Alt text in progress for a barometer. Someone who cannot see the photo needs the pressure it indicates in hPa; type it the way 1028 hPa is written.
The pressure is 1055 hPa
